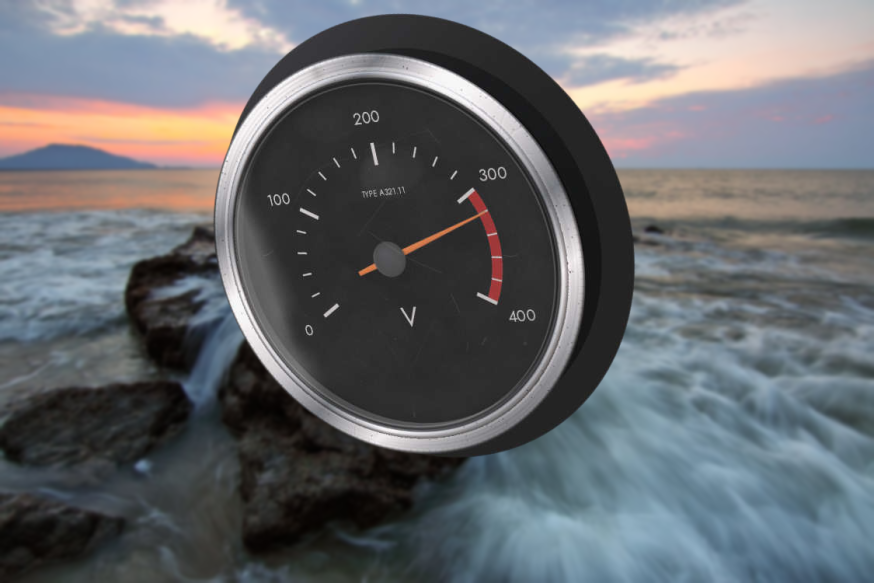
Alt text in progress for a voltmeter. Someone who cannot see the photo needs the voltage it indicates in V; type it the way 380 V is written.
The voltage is 320 V
